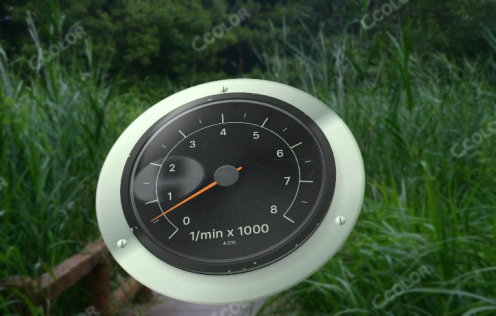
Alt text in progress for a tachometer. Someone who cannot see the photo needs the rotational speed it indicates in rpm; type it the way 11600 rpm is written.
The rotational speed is 500 rpm
